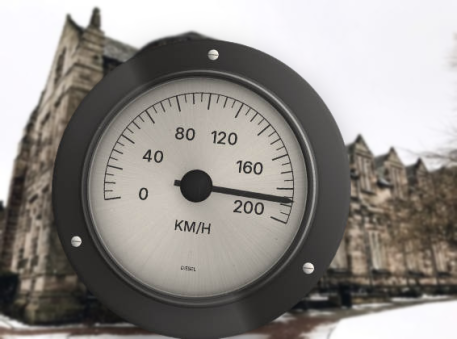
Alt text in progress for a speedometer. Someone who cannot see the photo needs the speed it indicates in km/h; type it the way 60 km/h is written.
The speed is 187.5 km/h
